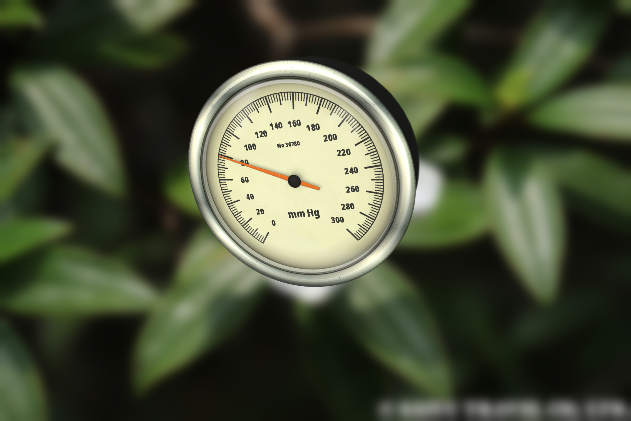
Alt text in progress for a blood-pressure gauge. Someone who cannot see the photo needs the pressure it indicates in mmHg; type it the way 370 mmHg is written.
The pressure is 80 mmHg
